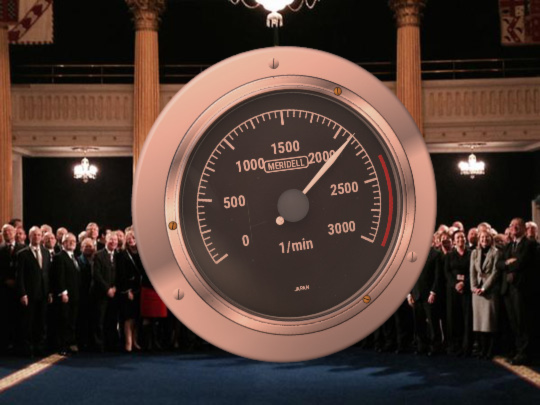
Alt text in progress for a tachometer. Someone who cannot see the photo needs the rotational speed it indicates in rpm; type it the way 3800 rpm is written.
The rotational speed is 2100 rpm
